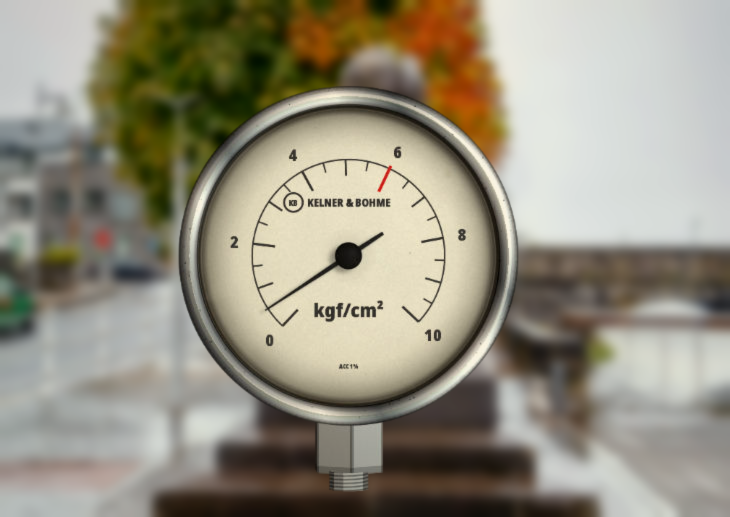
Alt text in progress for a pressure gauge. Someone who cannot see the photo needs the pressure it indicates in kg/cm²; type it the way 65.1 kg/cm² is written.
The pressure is 0.5 kg/cm²
